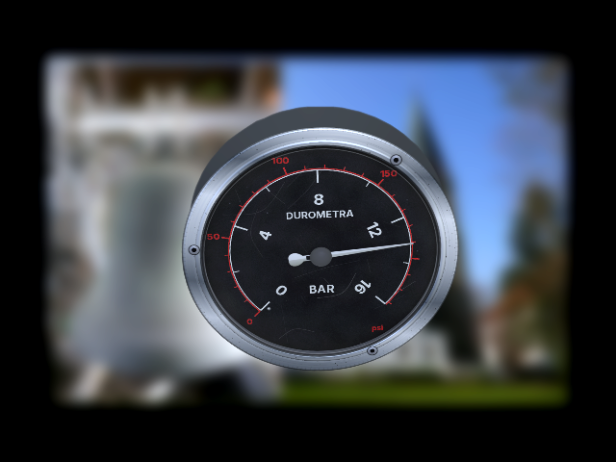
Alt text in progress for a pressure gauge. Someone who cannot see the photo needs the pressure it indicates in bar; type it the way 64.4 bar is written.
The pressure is 13 bar
